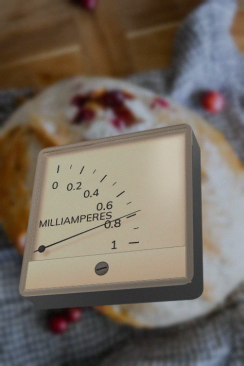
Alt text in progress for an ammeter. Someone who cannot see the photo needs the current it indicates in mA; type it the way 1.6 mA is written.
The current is 0.8 mA
